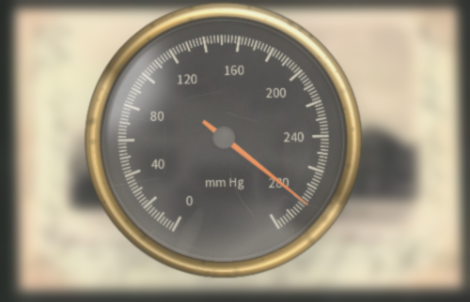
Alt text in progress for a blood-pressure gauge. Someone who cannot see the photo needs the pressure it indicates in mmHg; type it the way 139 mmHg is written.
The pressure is 280 mmHg
